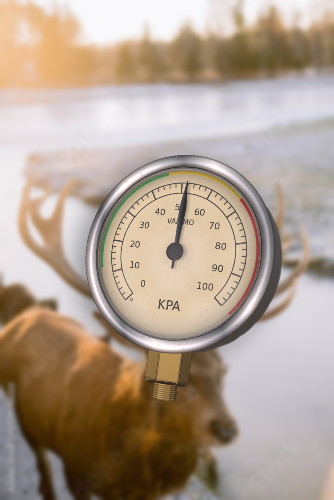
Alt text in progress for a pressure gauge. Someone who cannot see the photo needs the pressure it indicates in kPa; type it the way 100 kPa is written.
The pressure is 52 kPa
